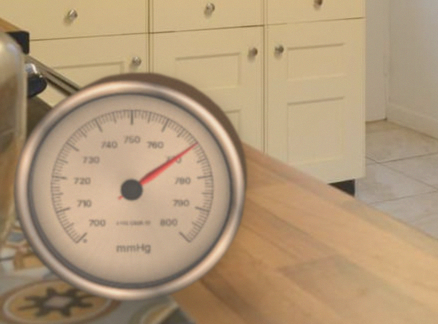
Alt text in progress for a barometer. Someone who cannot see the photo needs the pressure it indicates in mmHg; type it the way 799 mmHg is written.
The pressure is 770 mmHg
